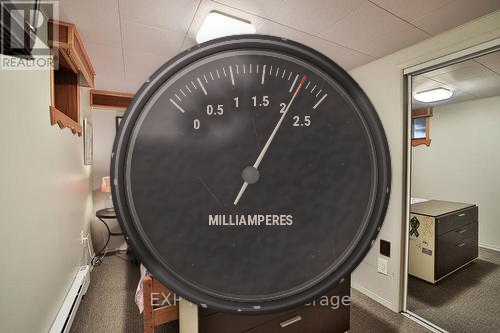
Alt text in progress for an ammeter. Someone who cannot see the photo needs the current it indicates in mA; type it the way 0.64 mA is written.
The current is 2.1 mA
